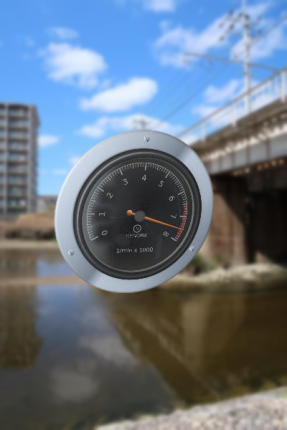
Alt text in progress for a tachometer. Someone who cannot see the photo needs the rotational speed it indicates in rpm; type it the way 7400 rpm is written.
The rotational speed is 7500 rpm
